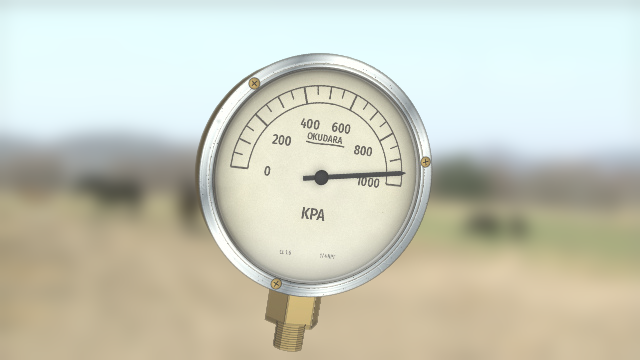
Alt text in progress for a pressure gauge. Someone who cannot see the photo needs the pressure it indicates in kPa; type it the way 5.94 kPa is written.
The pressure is 950 kPa
